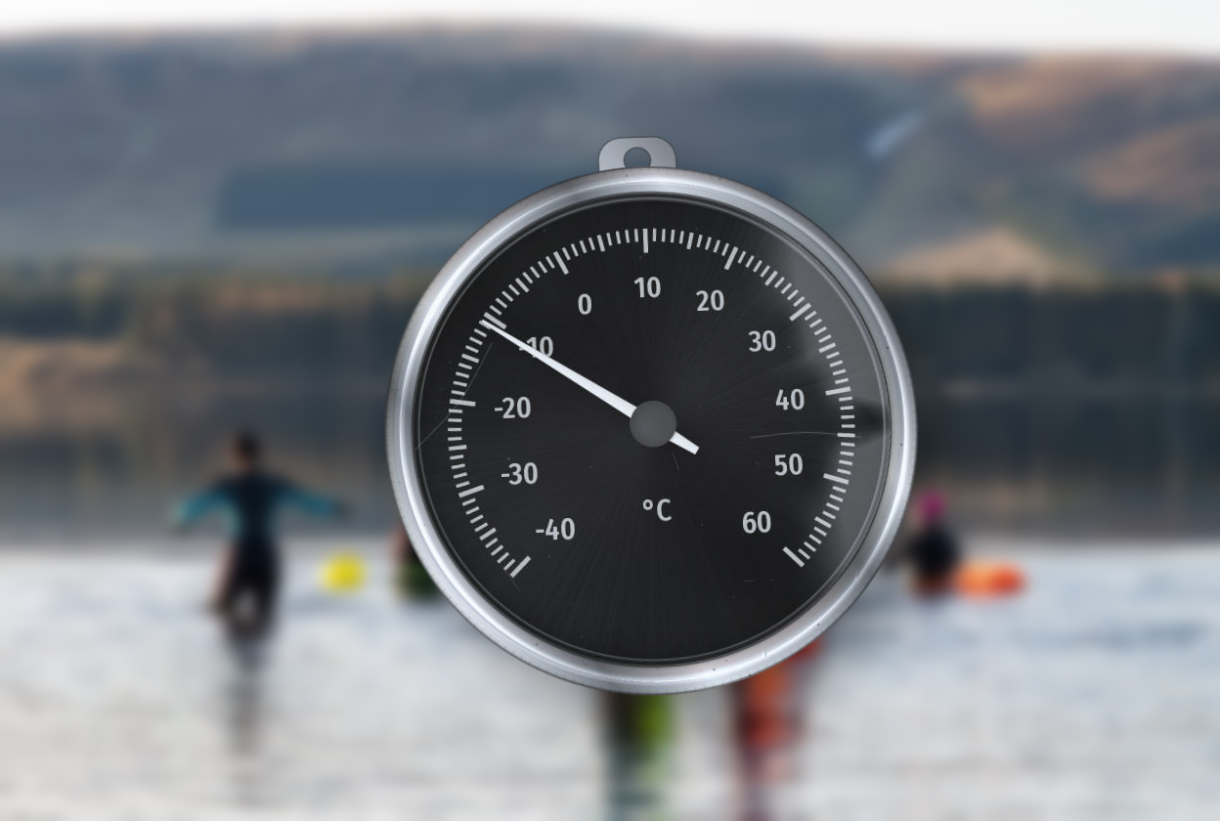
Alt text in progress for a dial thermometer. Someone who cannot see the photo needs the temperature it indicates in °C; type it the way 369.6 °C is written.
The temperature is -11 °C
